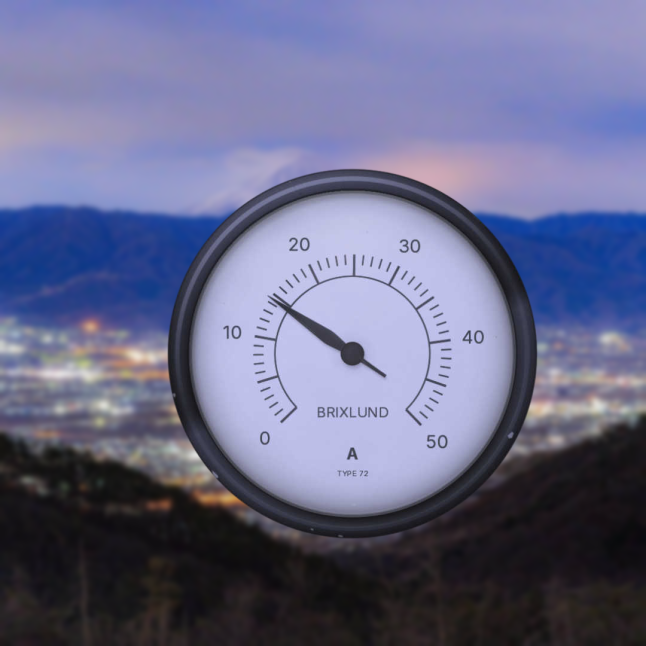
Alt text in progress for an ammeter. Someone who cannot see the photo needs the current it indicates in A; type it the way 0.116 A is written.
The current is 14.5 A
